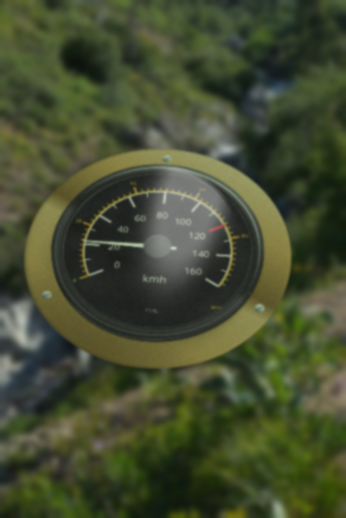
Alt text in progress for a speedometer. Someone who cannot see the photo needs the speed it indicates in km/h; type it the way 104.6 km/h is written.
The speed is 20 km/h
